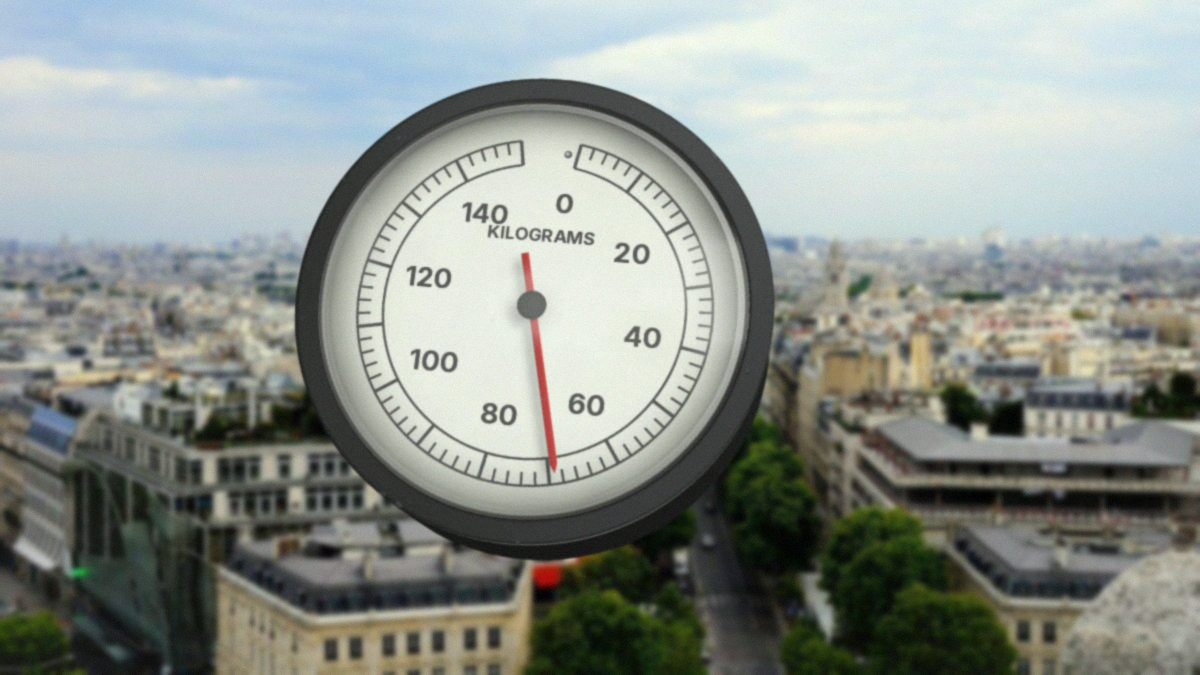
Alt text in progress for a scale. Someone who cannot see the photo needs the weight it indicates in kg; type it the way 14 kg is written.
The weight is 69 kg
